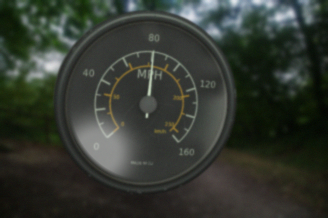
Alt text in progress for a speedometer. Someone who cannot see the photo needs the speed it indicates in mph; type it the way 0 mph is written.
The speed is 80 mph
